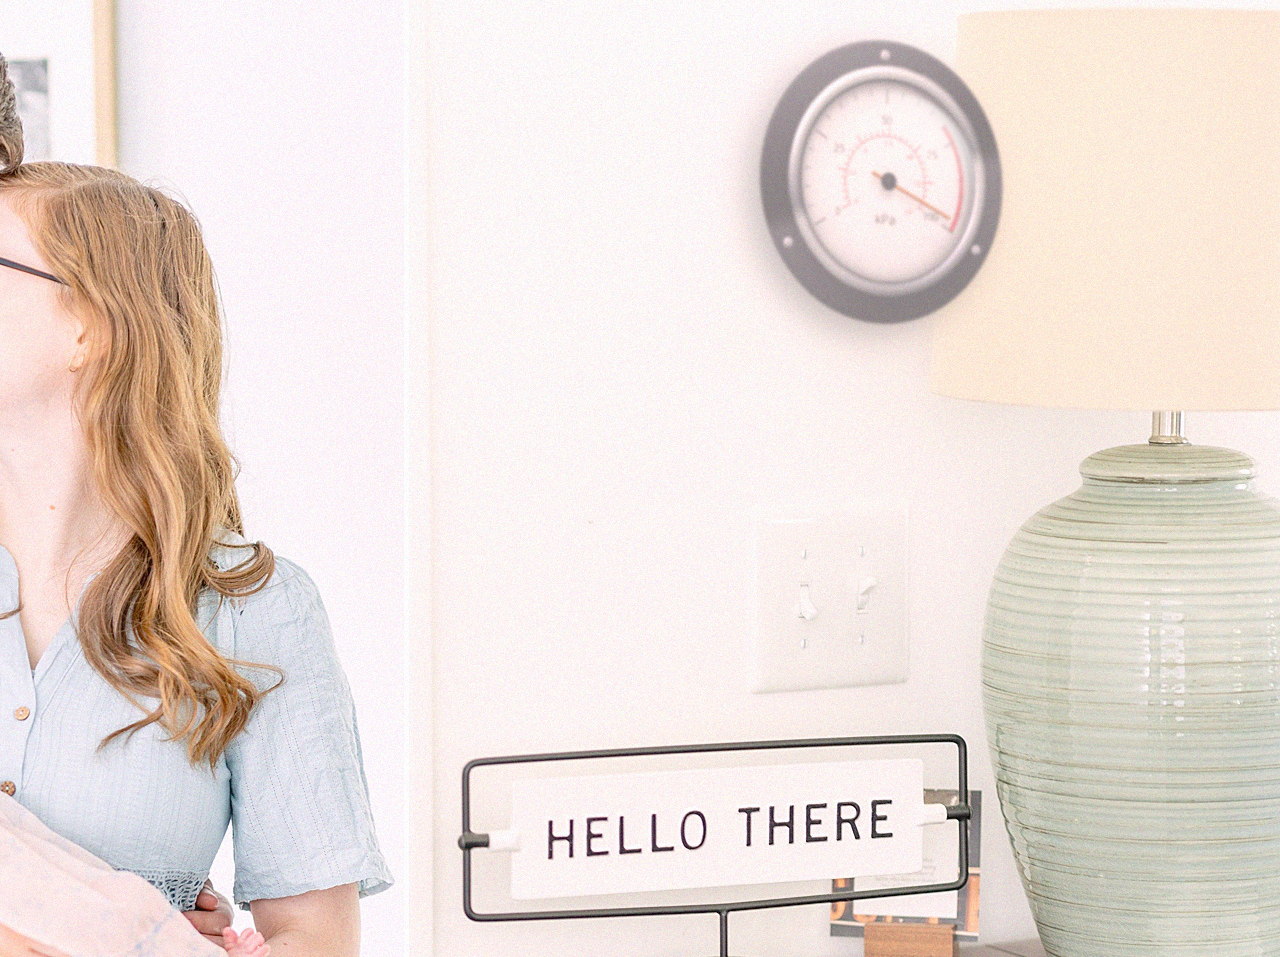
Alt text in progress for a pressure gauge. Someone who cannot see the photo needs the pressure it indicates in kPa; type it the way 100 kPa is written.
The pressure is 97.5 kPa
